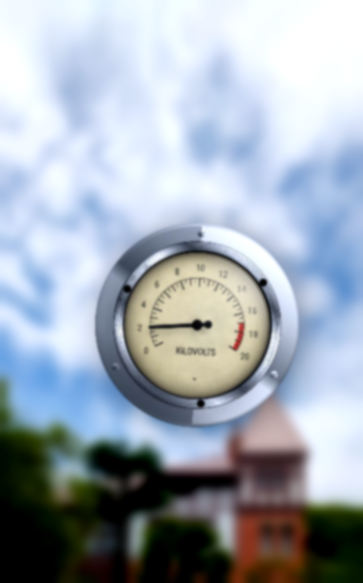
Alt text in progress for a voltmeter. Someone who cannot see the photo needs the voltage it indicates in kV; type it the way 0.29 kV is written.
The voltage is 2 kV
